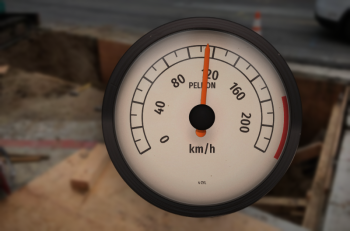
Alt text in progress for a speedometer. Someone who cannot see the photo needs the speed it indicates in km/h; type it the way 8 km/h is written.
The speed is 115 km/h
